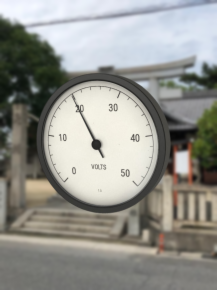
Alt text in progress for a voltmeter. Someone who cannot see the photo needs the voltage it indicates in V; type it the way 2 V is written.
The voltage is 20 V
